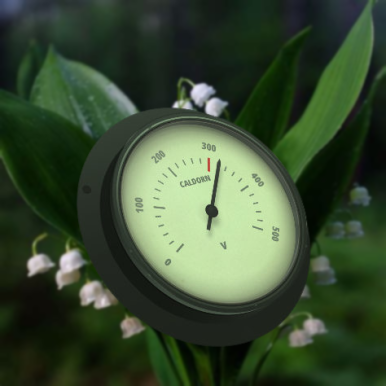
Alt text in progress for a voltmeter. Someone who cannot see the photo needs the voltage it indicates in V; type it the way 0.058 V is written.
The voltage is 320 V
